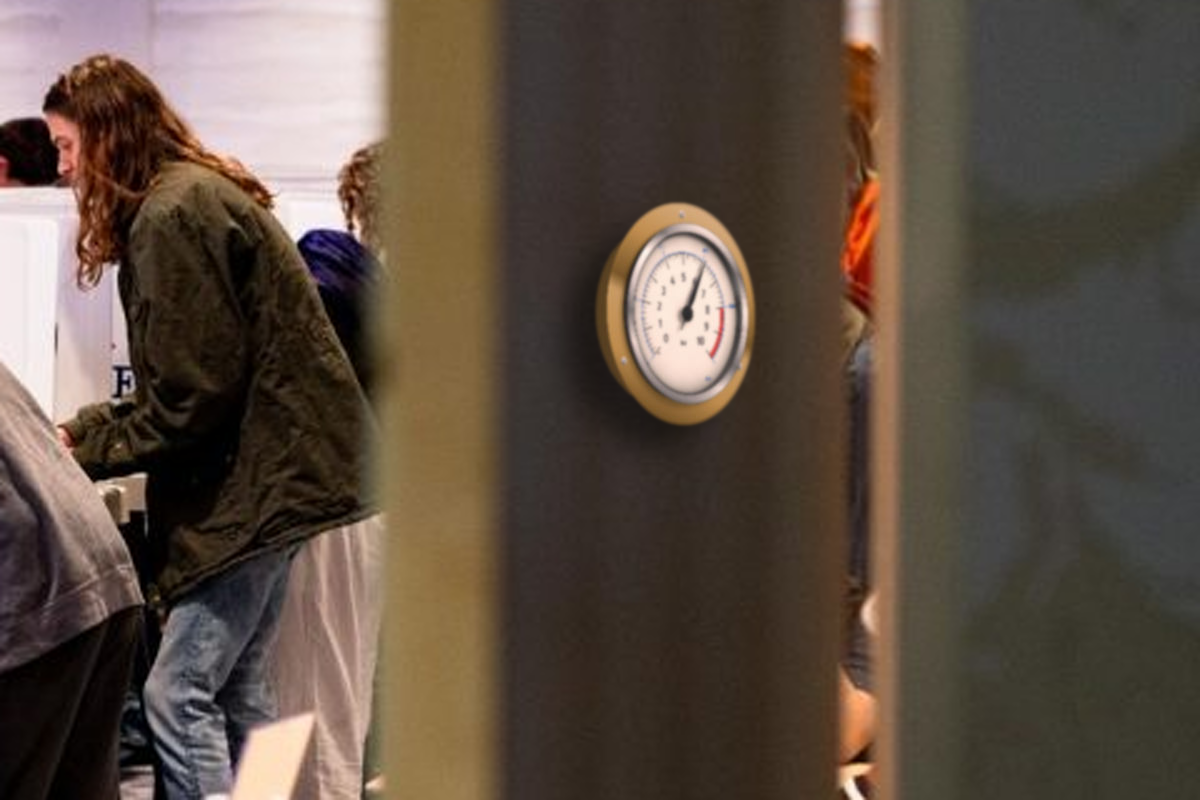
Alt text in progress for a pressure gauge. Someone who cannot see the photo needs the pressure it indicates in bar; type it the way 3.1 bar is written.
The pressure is 6 bar
